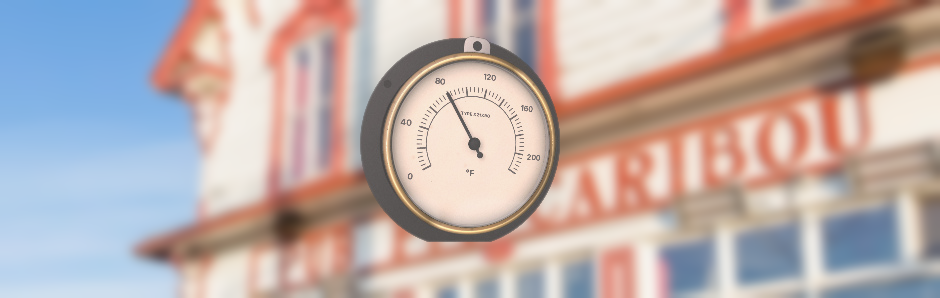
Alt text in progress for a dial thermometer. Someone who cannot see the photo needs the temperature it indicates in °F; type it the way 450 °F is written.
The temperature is 80 °F
